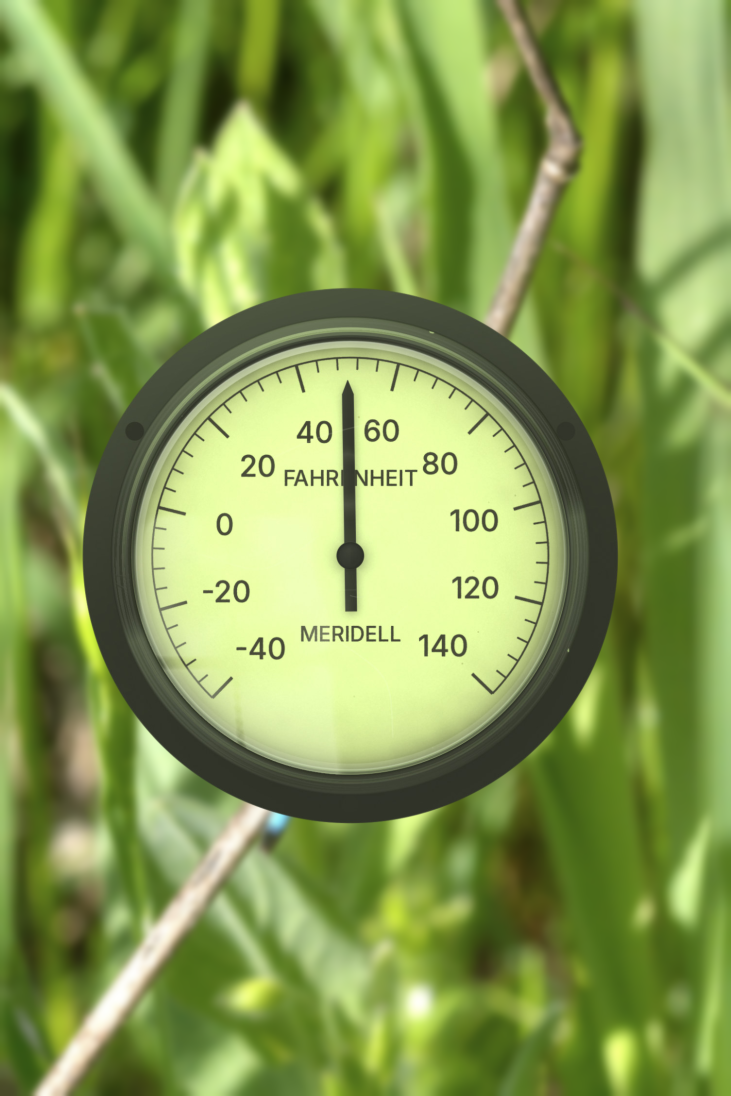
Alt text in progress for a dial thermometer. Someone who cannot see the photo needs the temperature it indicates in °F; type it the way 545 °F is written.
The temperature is 50 °F
